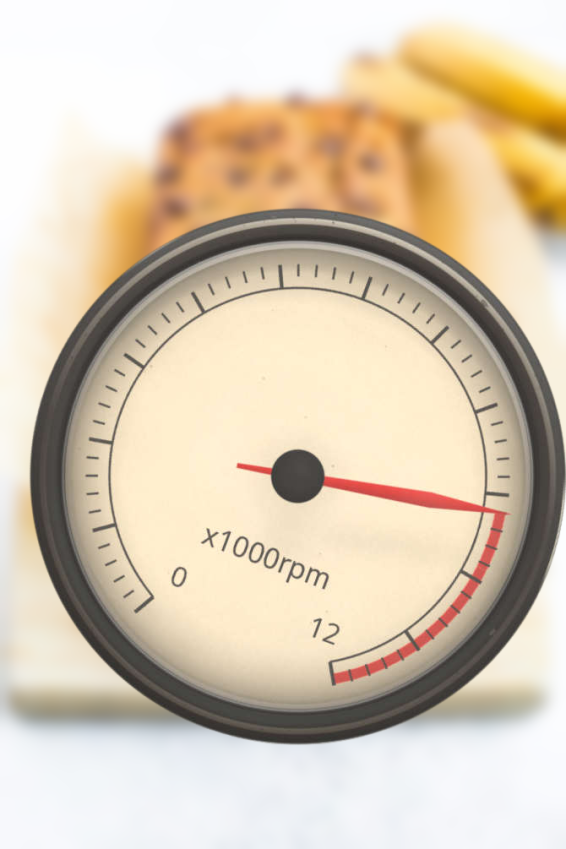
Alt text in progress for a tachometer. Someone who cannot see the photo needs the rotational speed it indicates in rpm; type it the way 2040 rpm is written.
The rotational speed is 9200 rpm
